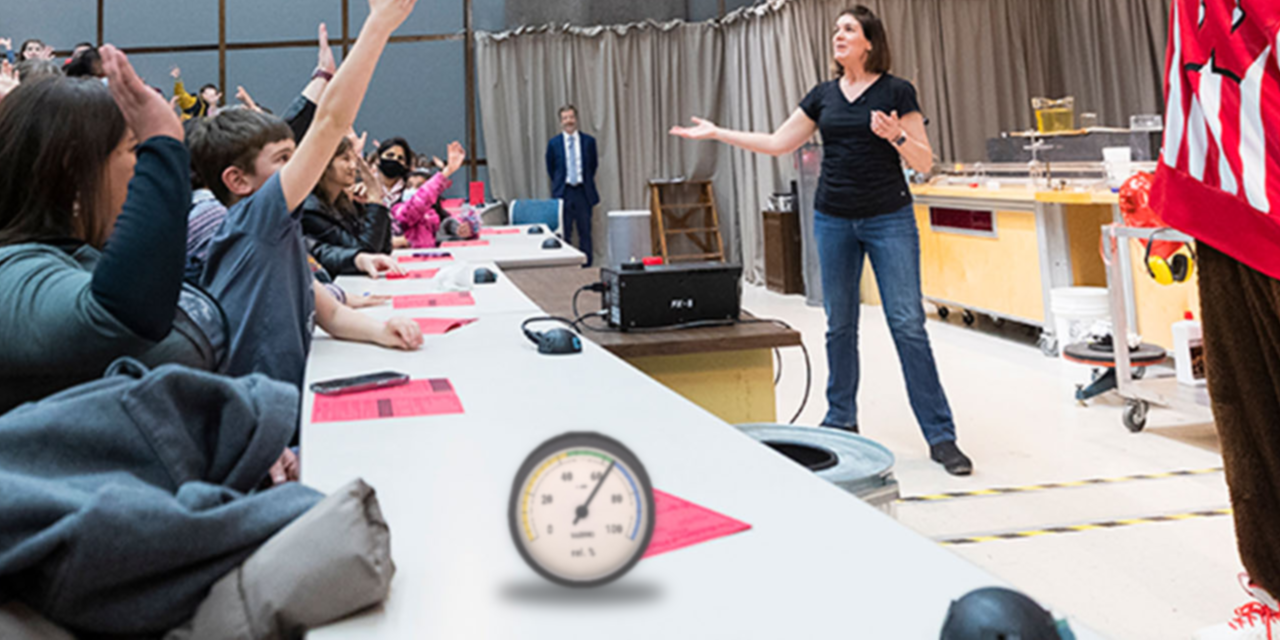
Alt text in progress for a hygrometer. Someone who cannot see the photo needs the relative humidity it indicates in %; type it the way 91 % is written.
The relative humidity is 64 %
